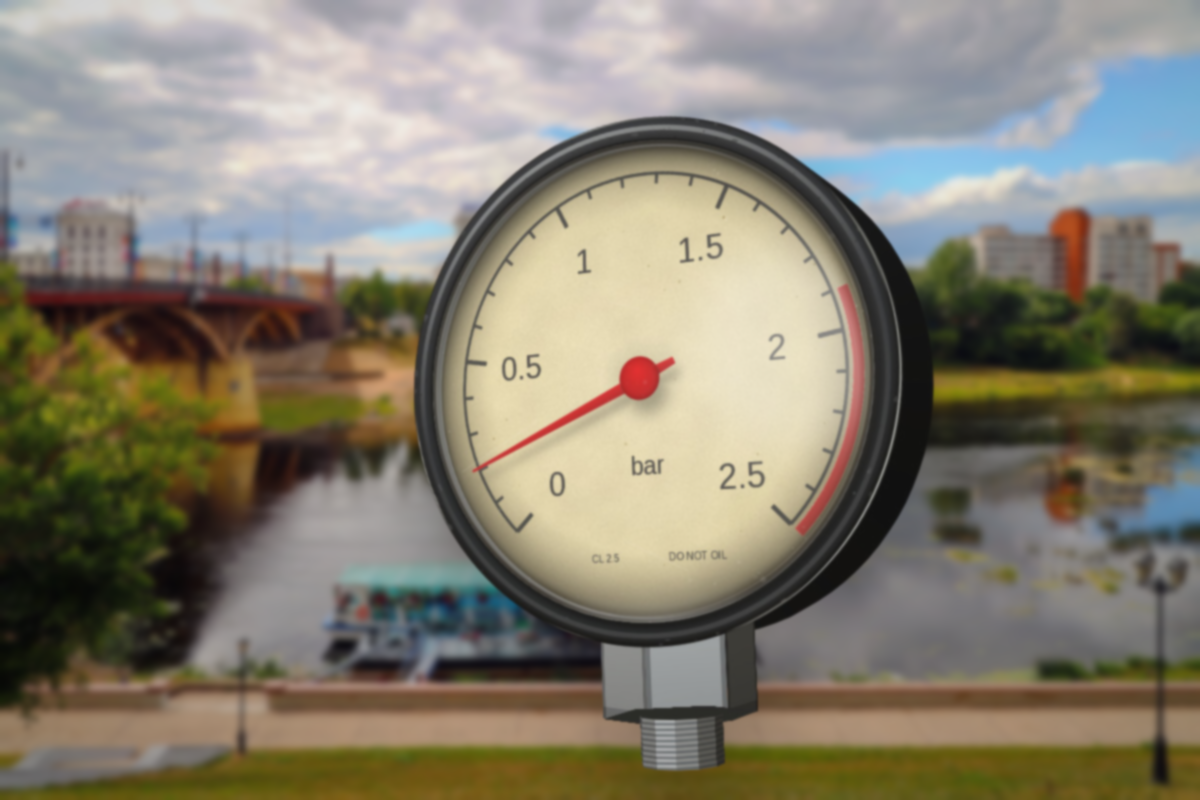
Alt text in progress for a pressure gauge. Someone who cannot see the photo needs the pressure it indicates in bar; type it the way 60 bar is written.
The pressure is 0.2 bar
